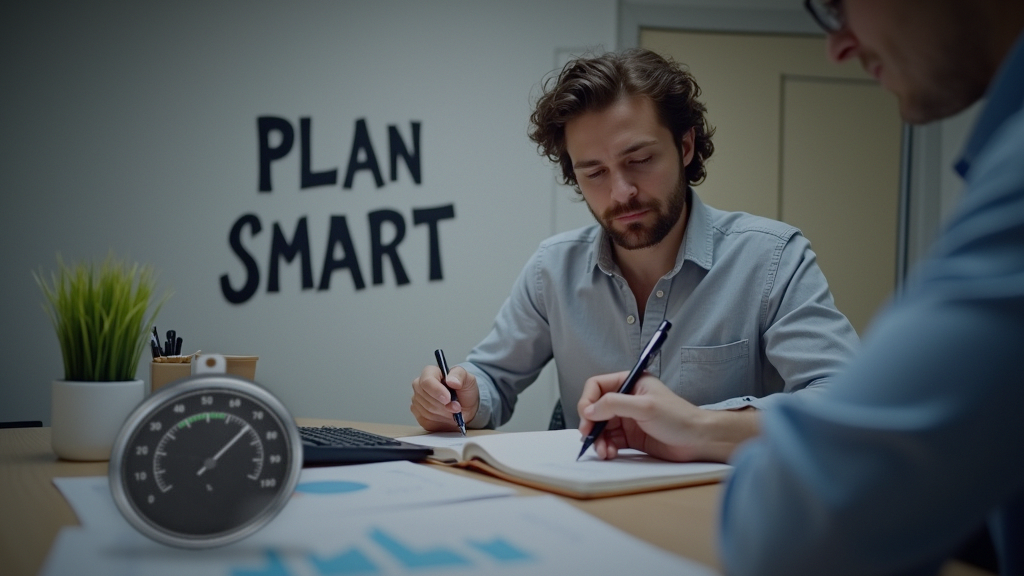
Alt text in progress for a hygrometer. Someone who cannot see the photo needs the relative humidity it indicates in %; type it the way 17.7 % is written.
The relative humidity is 70 %
